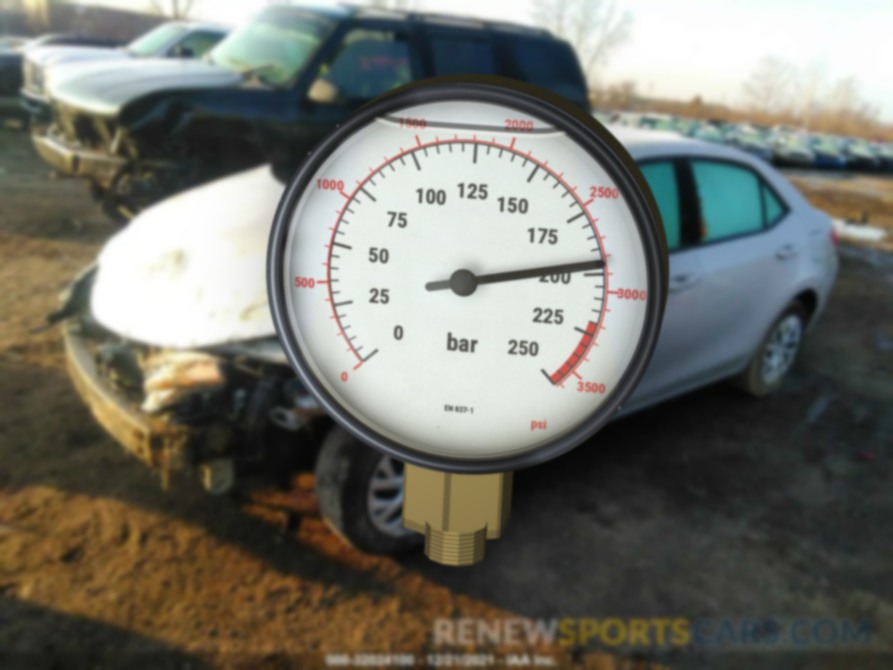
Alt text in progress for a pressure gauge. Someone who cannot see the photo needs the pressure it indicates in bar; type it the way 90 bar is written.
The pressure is 195 bar
